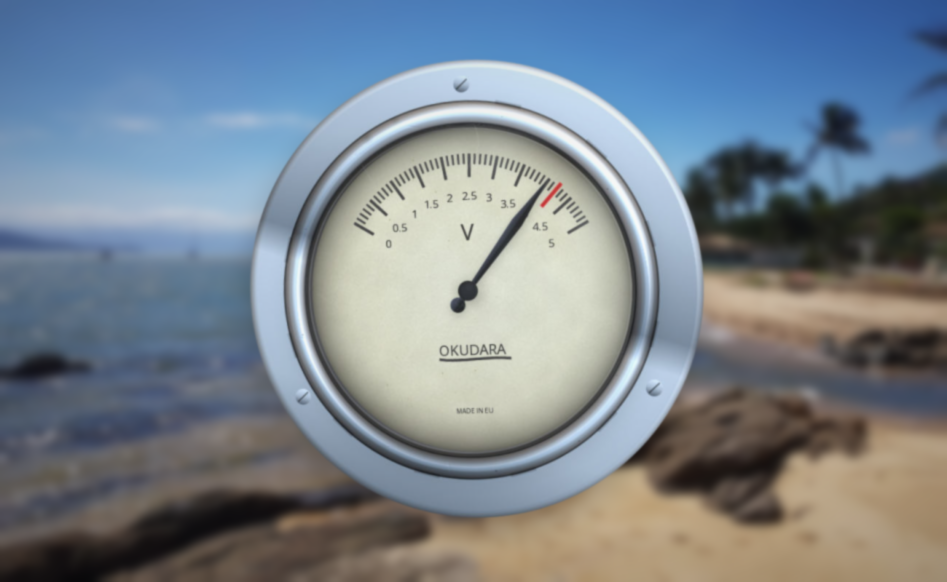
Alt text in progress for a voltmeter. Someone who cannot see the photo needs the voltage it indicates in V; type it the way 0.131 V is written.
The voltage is 4 V
